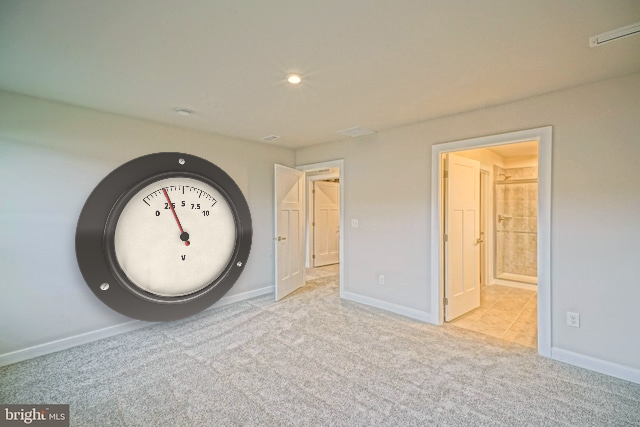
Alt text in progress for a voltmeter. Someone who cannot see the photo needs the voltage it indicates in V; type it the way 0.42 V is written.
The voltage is 2.5 V
